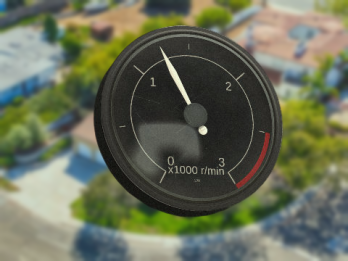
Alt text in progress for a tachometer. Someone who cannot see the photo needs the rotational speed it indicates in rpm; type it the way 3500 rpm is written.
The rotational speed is 1250 rpm
